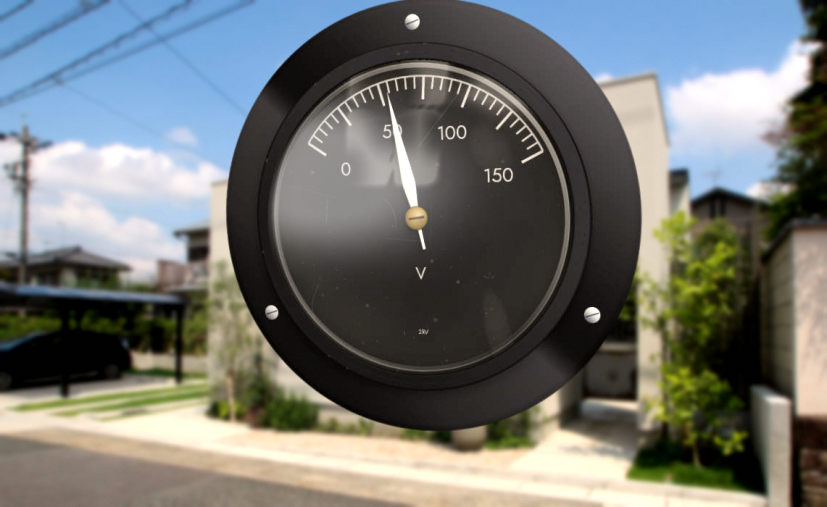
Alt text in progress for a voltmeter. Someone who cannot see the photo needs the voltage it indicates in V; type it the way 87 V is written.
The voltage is 55 V
